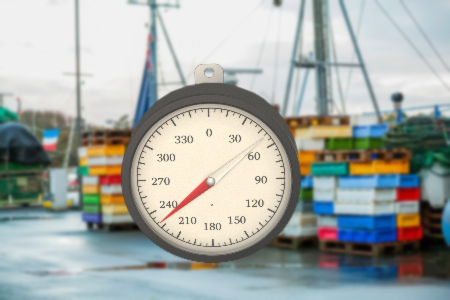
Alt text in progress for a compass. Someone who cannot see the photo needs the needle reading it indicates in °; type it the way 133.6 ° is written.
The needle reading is 230 °
